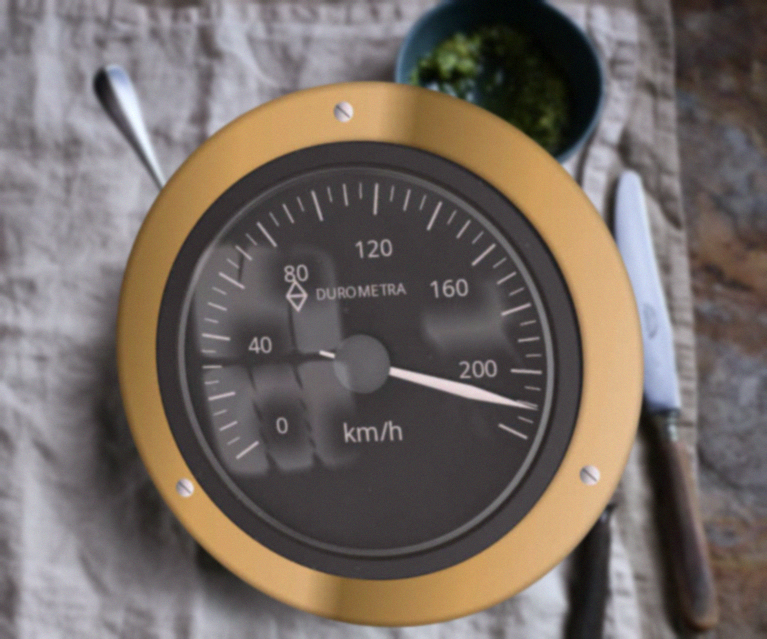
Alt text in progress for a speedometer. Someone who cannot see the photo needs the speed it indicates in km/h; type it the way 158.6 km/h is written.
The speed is 210 km/h
